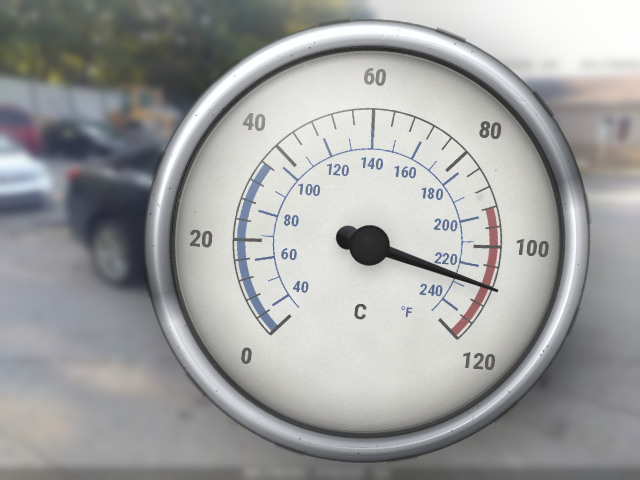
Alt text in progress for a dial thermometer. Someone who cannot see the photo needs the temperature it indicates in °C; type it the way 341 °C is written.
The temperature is 108 °C
